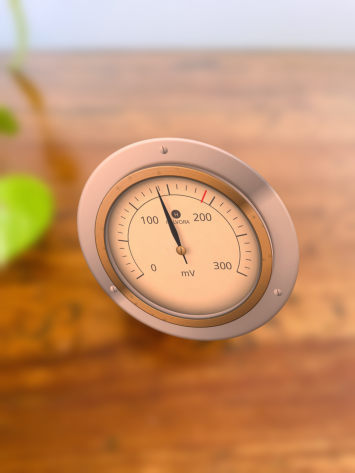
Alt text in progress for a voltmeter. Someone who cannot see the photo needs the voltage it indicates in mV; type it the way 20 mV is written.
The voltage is 140 mV
